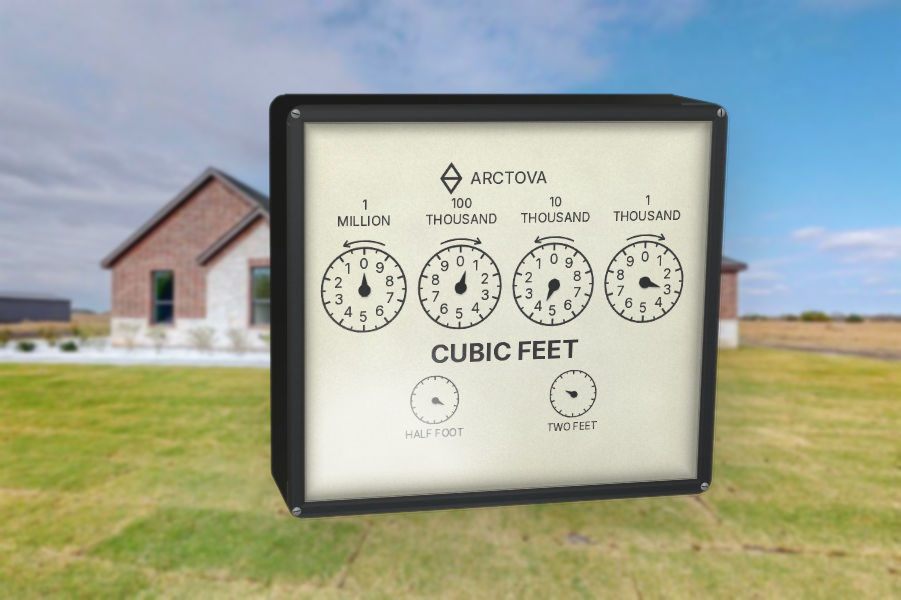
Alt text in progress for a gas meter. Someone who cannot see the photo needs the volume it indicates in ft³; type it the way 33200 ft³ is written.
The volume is 4300 ft³
